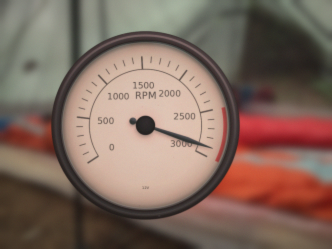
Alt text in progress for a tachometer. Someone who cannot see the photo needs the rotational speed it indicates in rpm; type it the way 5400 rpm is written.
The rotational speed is 2900 rpm
